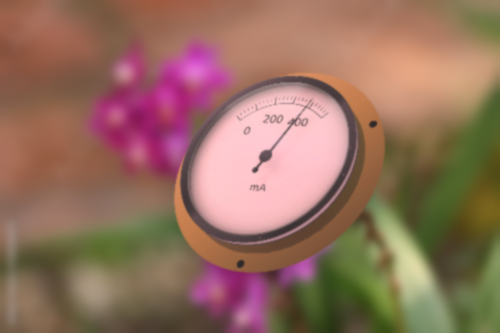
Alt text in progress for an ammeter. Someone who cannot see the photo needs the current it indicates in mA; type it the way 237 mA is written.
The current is 400 mA
